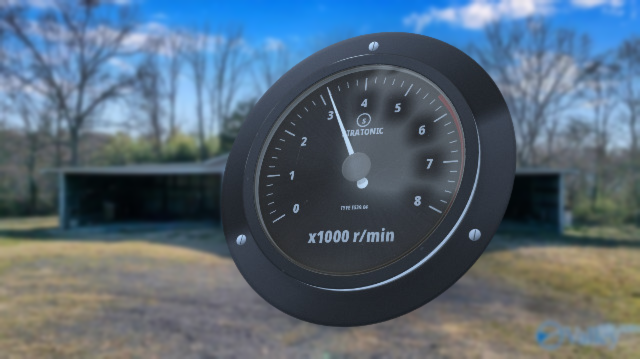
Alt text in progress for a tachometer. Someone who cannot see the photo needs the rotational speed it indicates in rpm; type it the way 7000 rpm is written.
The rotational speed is 3200 rpm
